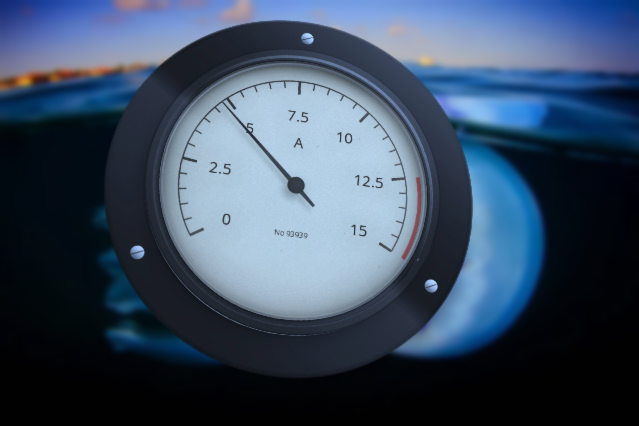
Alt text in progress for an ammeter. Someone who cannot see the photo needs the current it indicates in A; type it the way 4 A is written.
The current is 4.75 A
